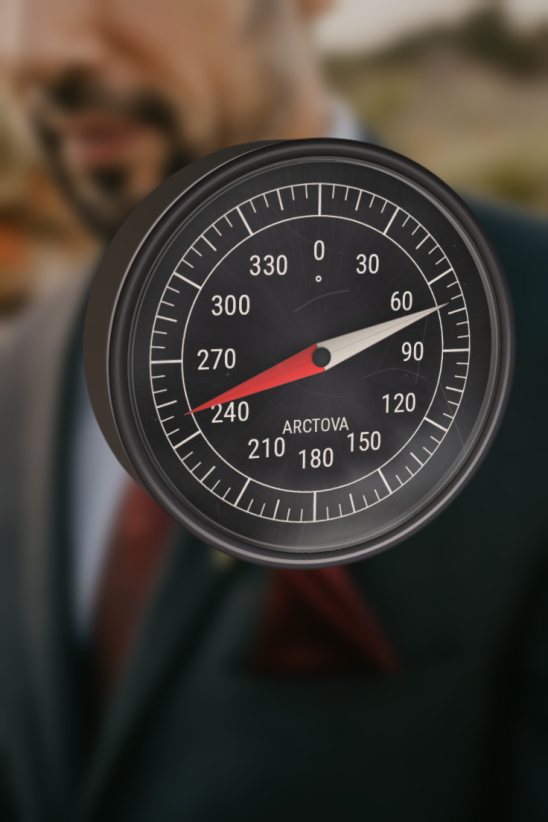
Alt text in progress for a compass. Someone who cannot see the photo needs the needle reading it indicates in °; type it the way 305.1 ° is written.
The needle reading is 250 °
